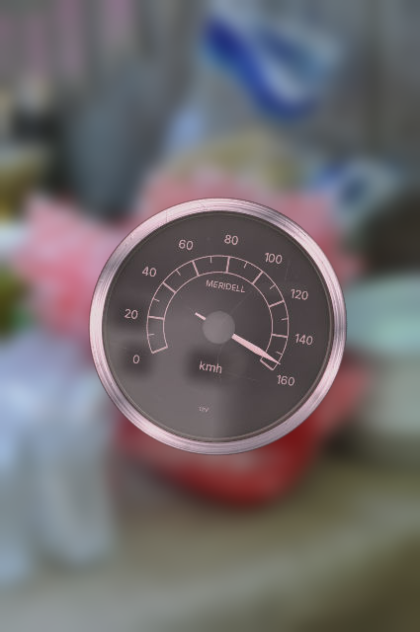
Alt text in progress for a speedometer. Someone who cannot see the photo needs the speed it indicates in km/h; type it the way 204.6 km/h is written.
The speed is 155 km/h
